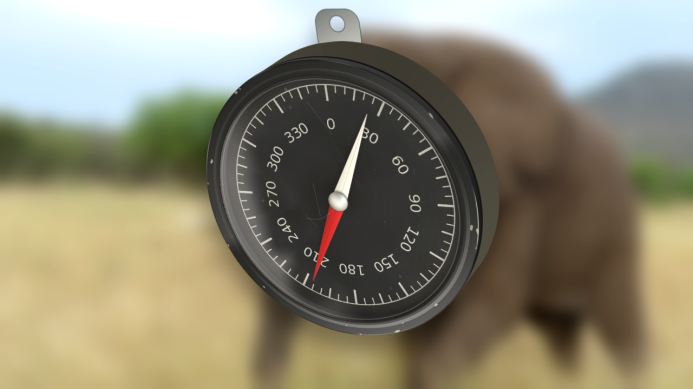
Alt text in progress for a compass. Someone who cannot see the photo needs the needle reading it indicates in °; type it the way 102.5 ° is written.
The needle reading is 205 °
